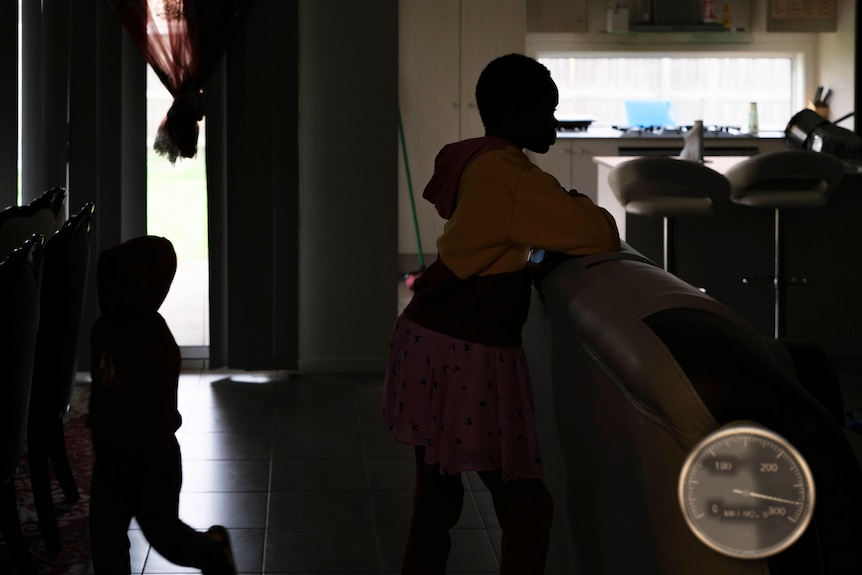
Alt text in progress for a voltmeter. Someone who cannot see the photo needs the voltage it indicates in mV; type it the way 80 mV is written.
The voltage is 275 mV
